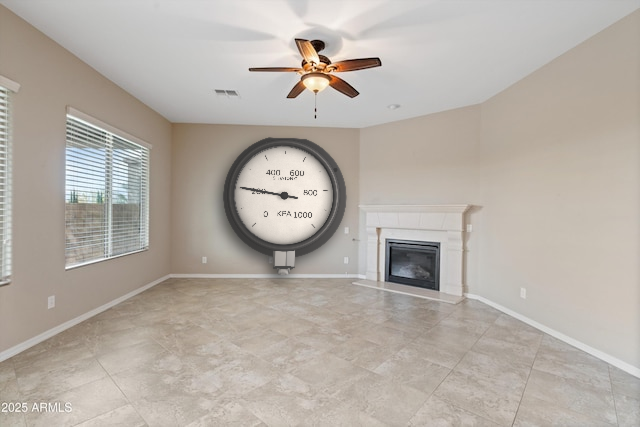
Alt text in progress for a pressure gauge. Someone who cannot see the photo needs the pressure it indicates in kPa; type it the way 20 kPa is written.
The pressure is 200 kPa
